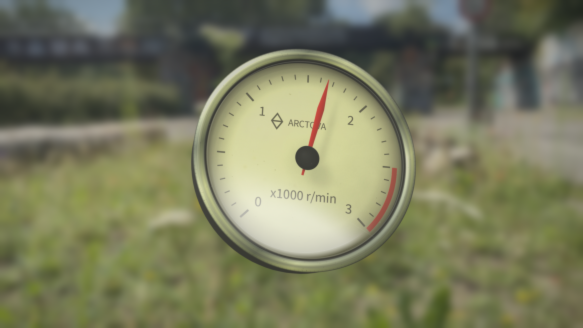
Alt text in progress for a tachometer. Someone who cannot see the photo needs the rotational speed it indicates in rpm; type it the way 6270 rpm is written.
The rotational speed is 1650 rpm
